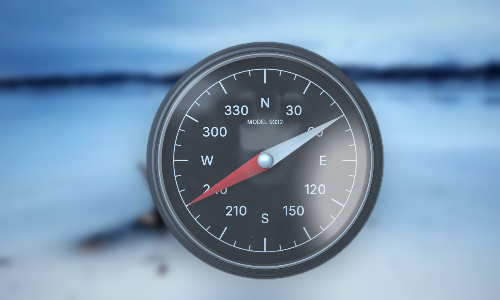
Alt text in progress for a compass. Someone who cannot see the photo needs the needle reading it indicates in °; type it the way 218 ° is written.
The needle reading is 240 °
